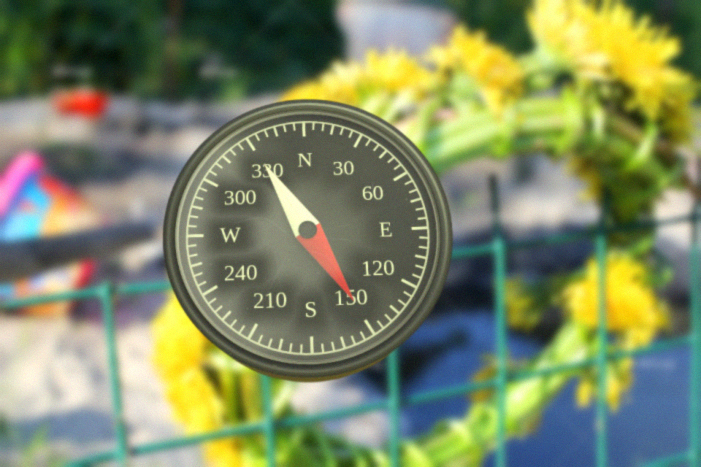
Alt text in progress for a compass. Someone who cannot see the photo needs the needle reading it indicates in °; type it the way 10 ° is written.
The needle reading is 150 °
